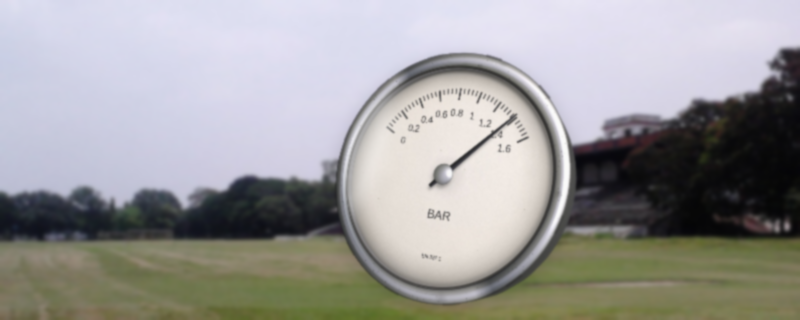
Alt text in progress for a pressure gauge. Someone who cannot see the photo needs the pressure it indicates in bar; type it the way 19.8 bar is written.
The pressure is 1.4 bar
